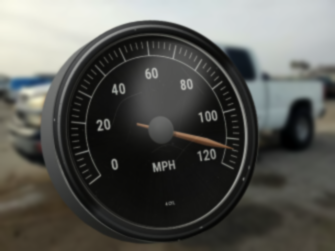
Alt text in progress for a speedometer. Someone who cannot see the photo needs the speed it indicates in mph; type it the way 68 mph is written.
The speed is 114 mph
